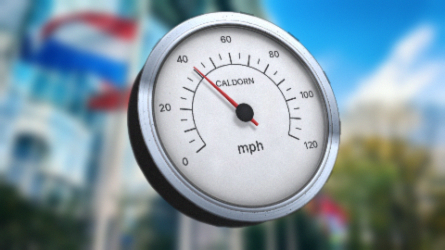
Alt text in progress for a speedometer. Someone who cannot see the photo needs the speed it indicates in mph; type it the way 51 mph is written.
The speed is 40 mph
